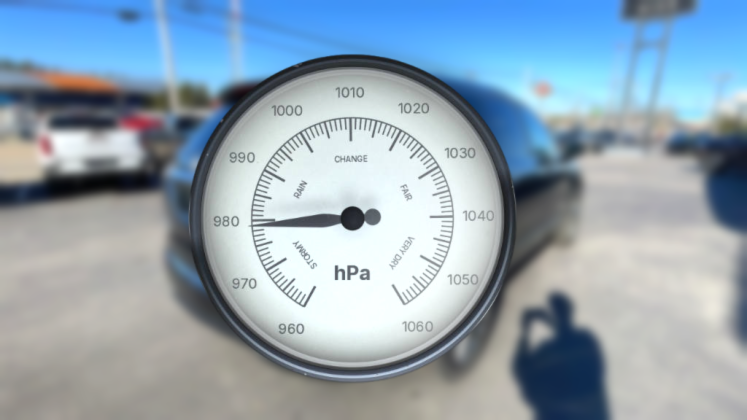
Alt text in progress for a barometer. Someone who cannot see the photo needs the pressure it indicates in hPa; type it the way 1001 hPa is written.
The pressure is 979 hPa
